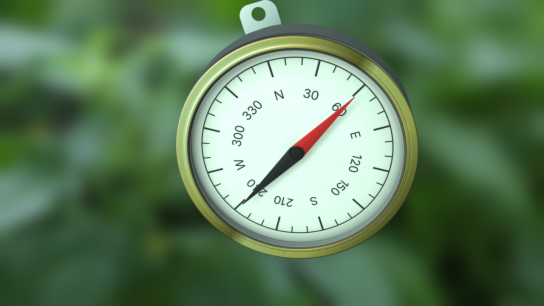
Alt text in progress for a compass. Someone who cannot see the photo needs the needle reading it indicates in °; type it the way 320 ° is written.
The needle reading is 60 °
